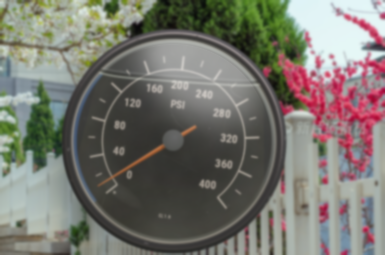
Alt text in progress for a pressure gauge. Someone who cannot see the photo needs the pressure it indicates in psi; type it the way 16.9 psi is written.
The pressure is 10 psi
